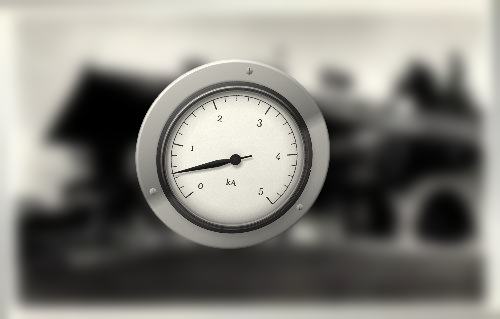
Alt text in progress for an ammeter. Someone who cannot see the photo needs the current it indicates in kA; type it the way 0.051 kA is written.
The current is 0.5 kA
